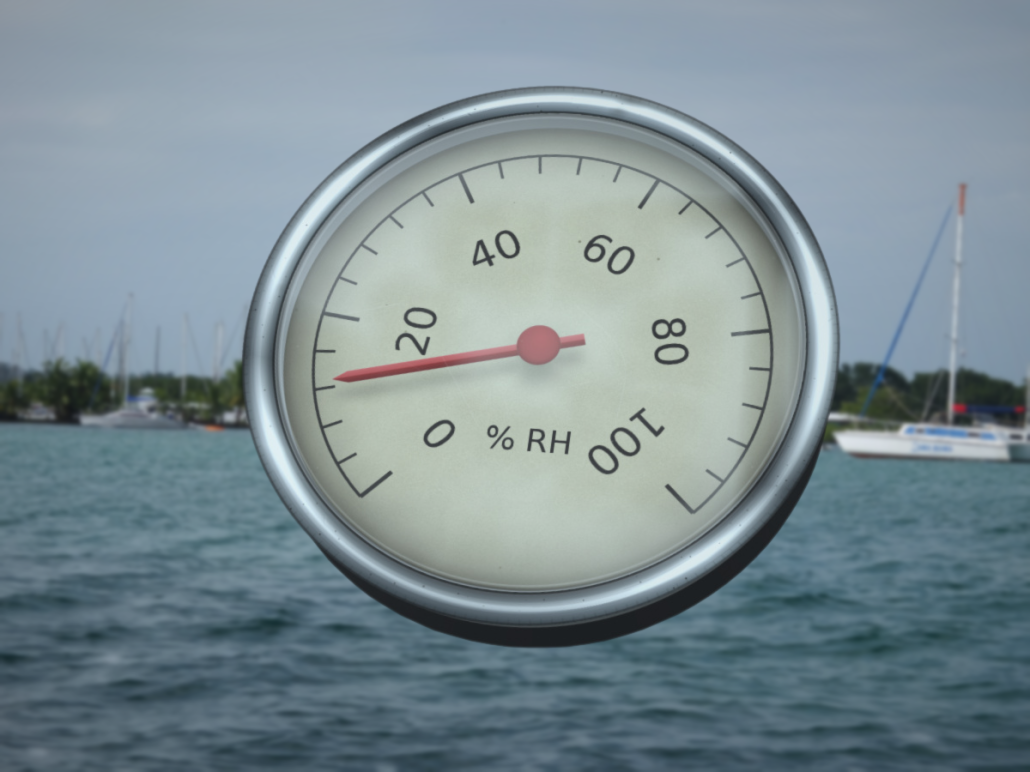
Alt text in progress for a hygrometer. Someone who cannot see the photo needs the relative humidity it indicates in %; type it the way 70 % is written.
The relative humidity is 12 %
